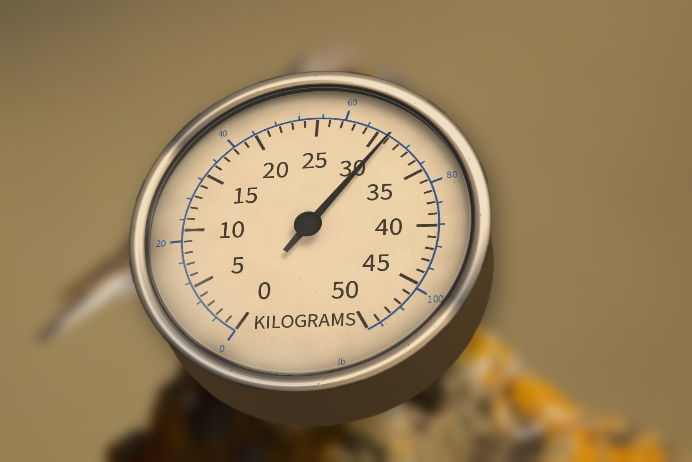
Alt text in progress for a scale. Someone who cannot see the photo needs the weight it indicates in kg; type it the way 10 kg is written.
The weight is 31 kg
